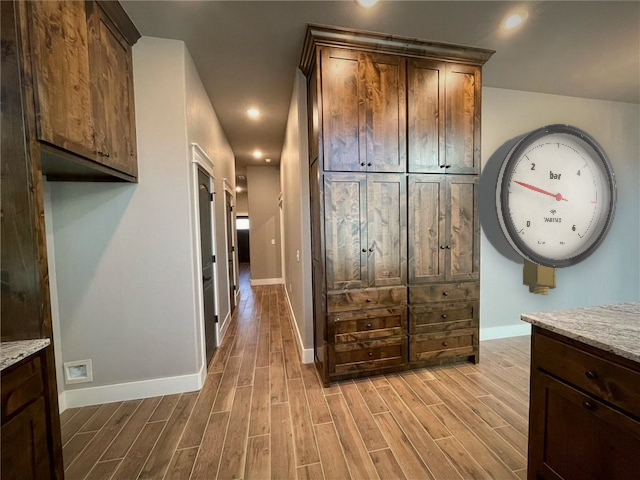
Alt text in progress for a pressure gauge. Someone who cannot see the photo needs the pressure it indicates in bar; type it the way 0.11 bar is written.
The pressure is 1.25 bar
